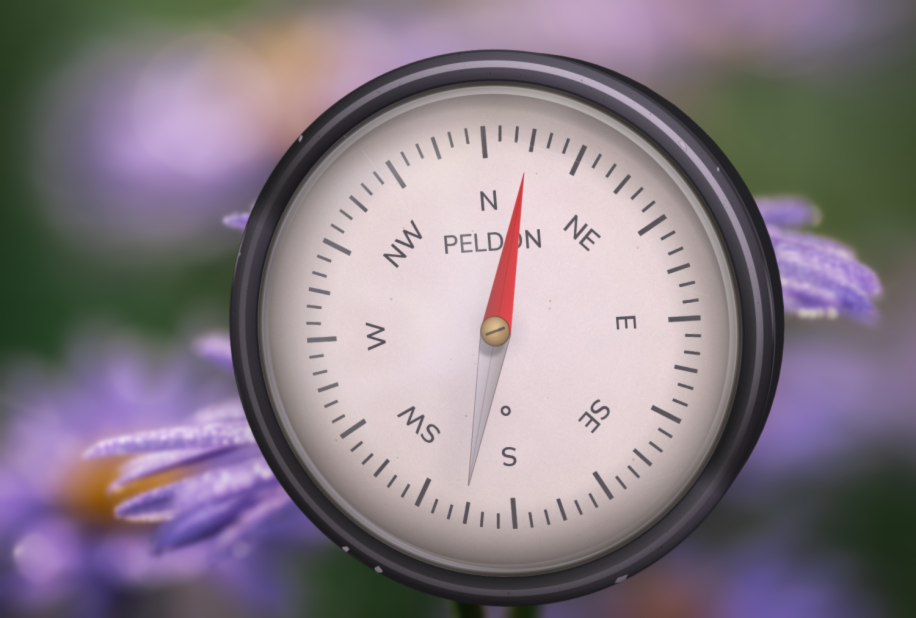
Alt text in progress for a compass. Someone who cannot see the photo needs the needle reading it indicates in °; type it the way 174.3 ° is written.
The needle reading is 15 °
